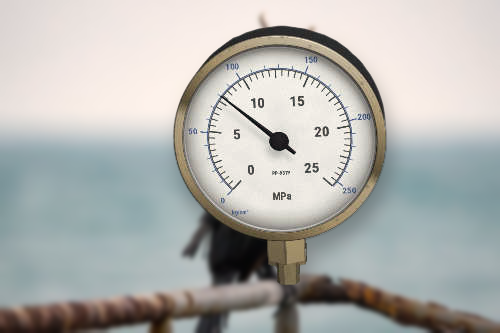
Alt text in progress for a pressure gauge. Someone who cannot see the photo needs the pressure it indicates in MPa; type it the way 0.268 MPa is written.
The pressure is 8 MPa
